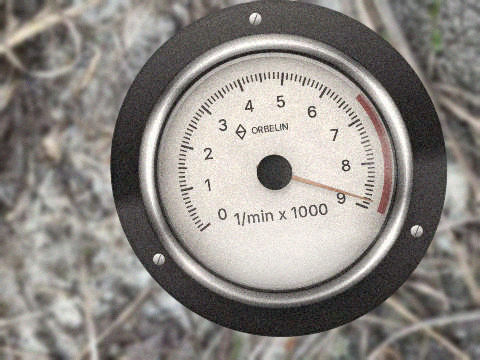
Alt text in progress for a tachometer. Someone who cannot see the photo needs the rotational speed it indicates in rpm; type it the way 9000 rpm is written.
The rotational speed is 8800 rpm
